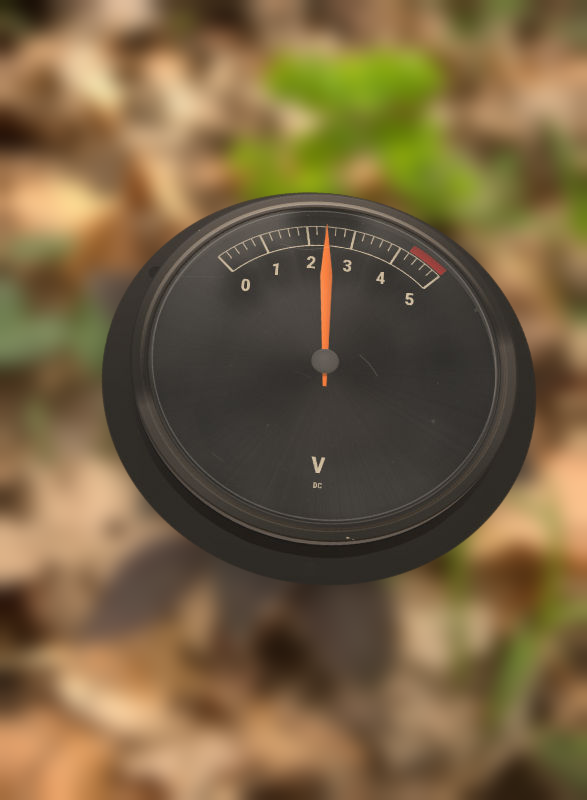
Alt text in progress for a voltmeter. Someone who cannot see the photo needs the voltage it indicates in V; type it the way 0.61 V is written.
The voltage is 2.4 V
